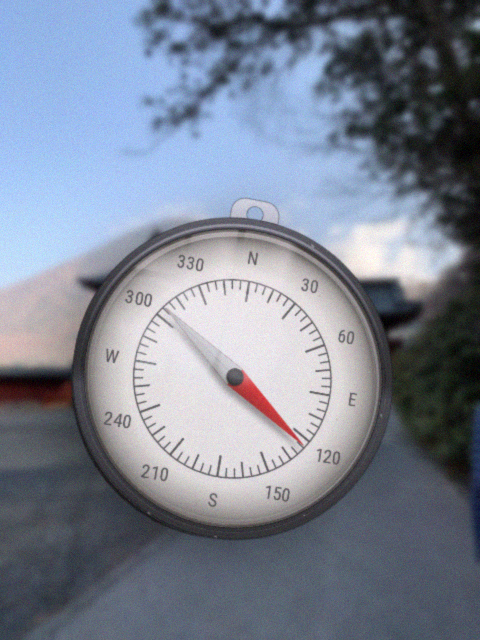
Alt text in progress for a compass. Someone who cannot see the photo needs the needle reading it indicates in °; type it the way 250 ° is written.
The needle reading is 125 °
